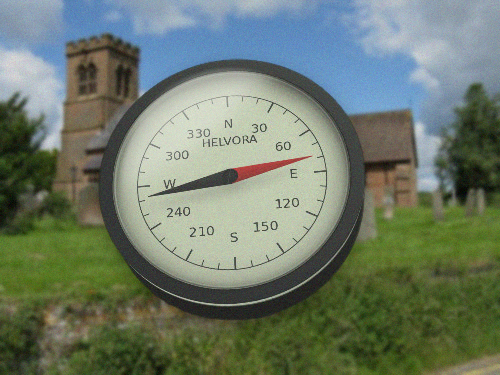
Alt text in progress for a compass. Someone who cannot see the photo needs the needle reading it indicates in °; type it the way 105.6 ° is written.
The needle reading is 80 °
